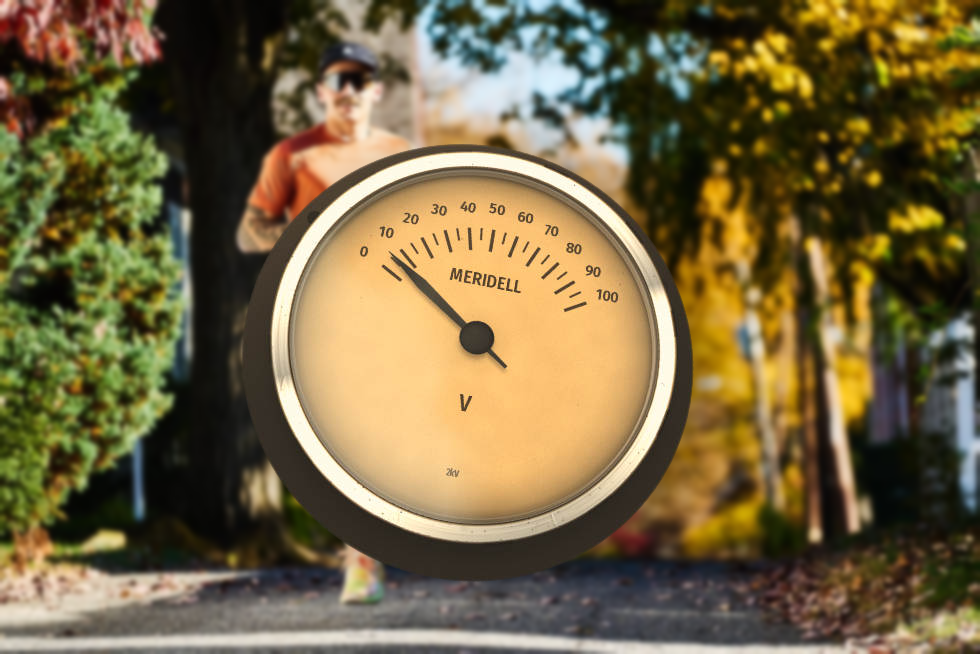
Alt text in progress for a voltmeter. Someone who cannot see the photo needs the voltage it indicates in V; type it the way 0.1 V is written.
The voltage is 5 V
